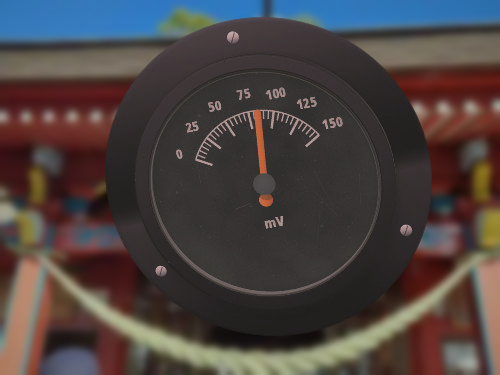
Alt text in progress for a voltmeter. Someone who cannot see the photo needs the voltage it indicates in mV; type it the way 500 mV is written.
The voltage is 85 mV
